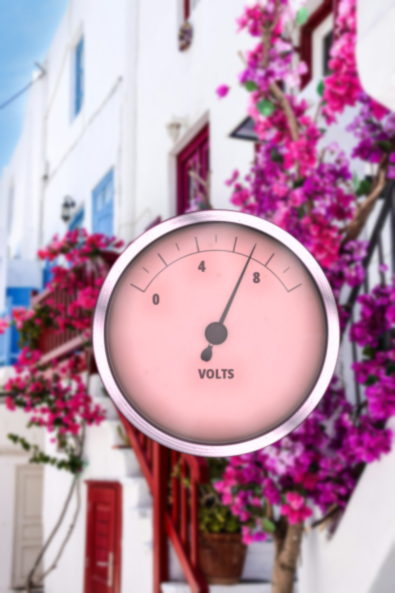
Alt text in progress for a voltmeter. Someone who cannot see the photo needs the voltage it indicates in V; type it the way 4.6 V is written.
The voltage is 7 V
